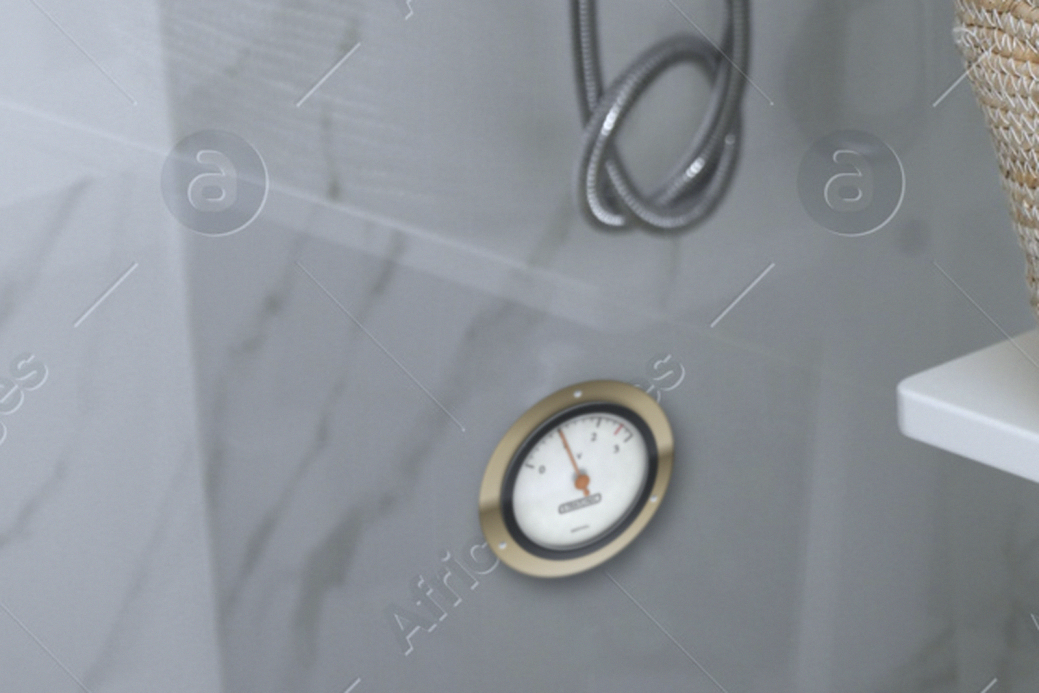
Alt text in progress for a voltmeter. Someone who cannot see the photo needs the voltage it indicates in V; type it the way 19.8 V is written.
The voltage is 1 V
